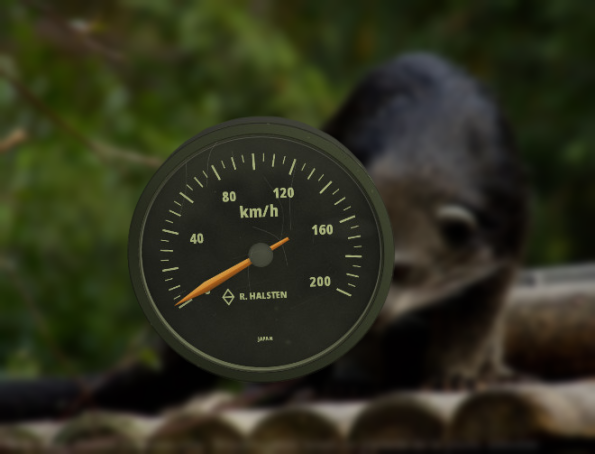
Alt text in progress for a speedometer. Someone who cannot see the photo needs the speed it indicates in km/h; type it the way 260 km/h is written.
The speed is 2.5 km/h
